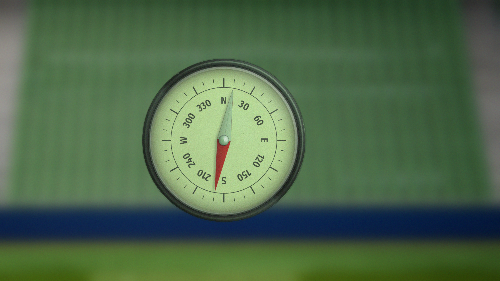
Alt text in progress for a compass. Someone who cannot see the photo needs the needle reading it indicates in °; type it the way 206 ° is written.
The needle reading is 190 °
